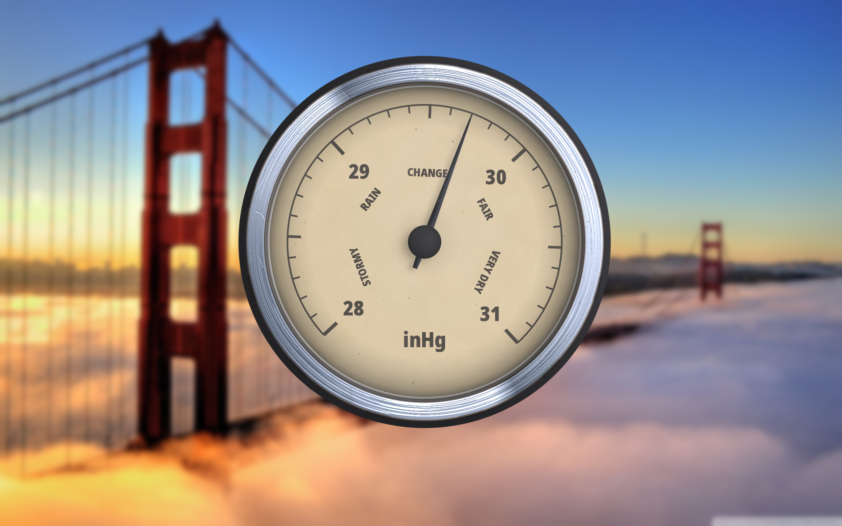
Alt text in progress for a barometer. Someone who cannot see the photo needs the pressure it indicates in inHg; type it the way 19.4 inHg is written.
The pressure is 29.7 inHg
